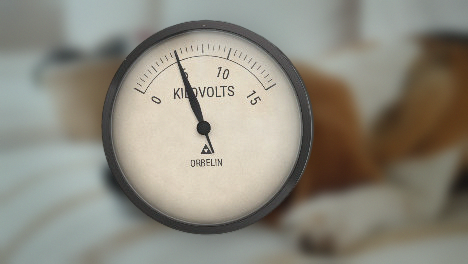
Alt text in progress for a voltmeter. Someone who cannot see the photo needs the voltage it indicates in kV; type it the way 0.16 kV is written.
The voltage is 5 kV
